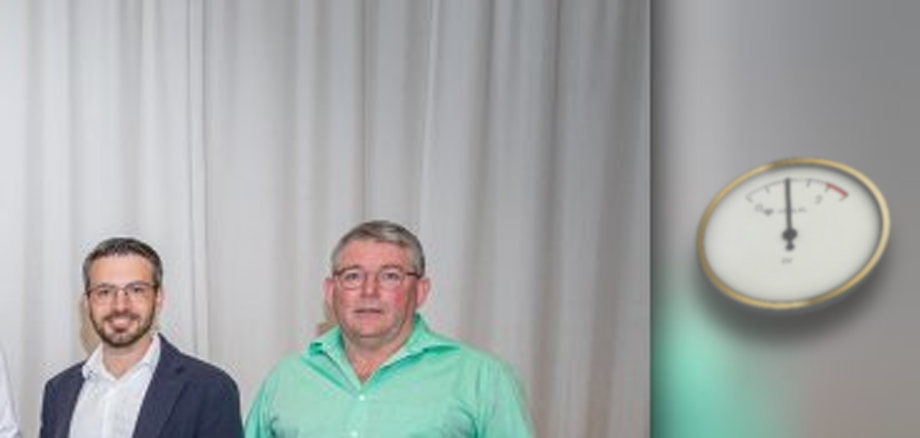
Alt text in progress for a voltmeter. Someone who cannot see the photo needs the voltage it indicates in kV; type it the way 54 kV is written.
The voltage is 1 kV
